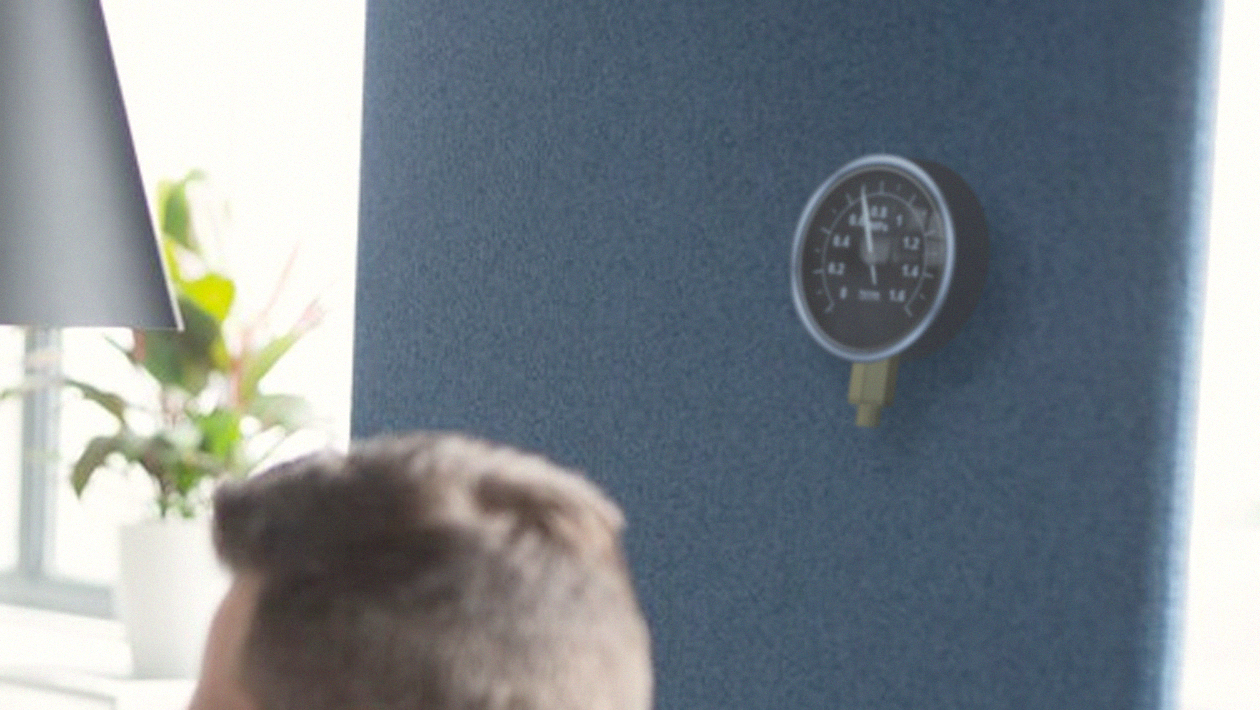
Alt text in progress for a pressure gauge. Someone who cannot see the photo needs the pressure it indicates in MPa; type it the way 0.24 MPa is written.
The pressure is 0.7 MPa
